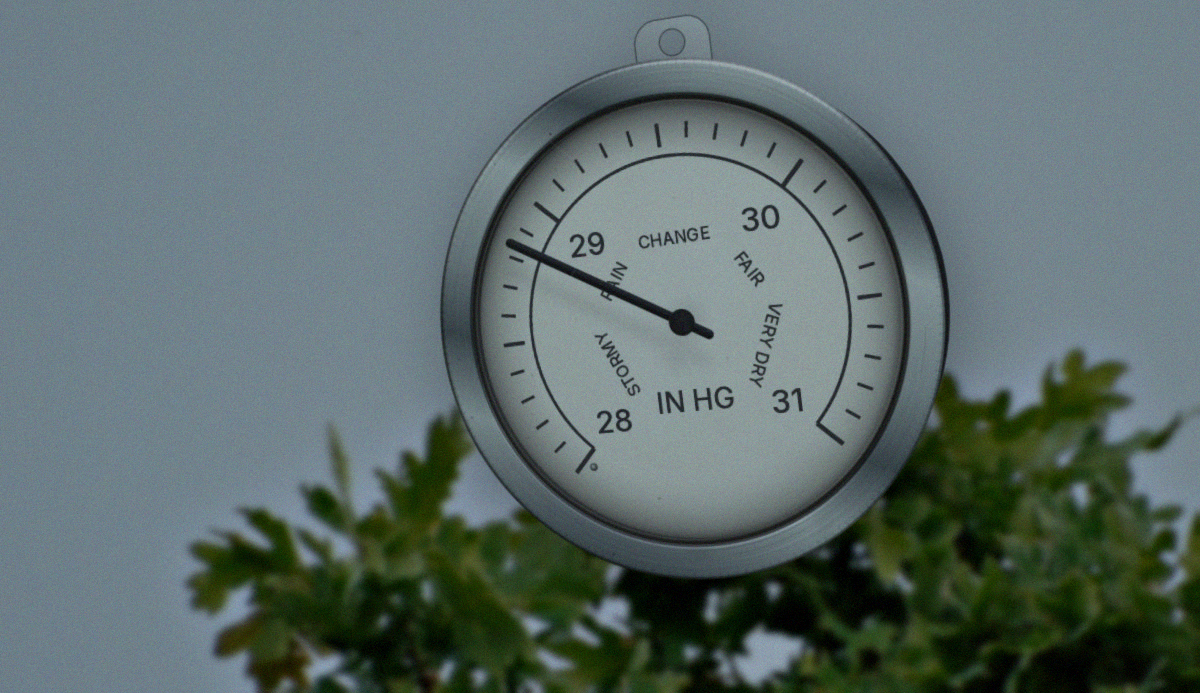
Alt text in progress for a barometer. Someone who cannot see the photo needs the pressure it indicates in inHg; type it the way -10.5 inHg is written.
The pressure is 28.85 inHg
